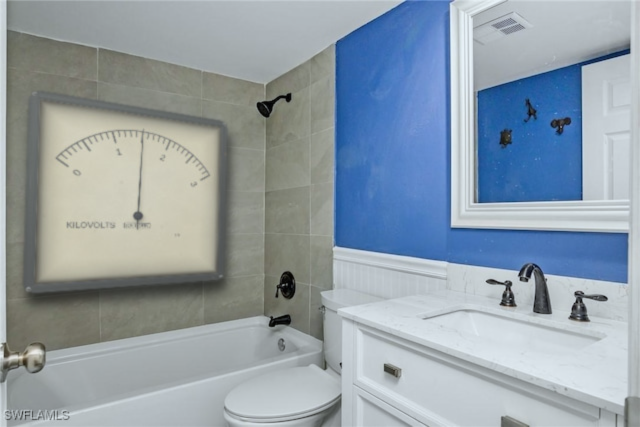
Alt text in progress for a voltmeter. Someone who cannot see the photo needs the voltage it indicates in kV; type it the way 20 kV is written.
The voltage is 1.5 kV
